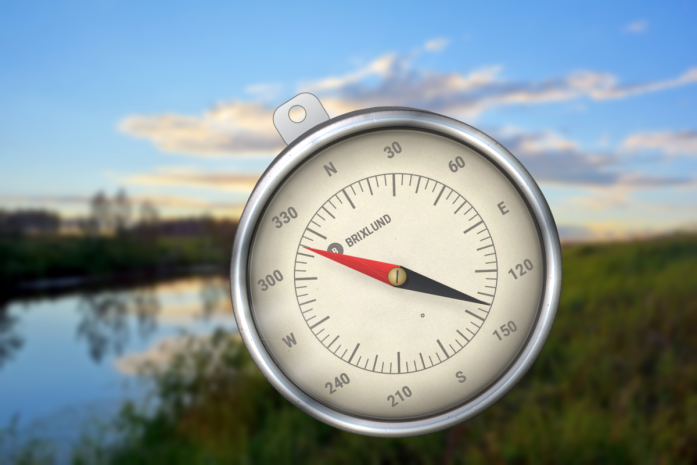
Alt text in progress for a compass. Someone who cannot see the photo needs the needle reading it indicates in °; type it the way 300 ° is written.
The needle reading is 320 °
